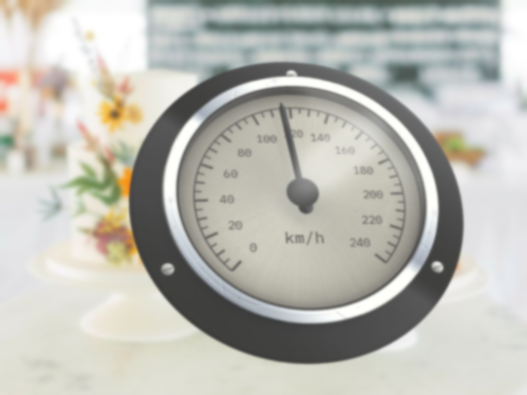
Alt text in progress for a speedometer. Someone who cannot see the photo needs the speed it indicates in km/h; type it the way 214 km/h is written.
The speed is 115 km/h
